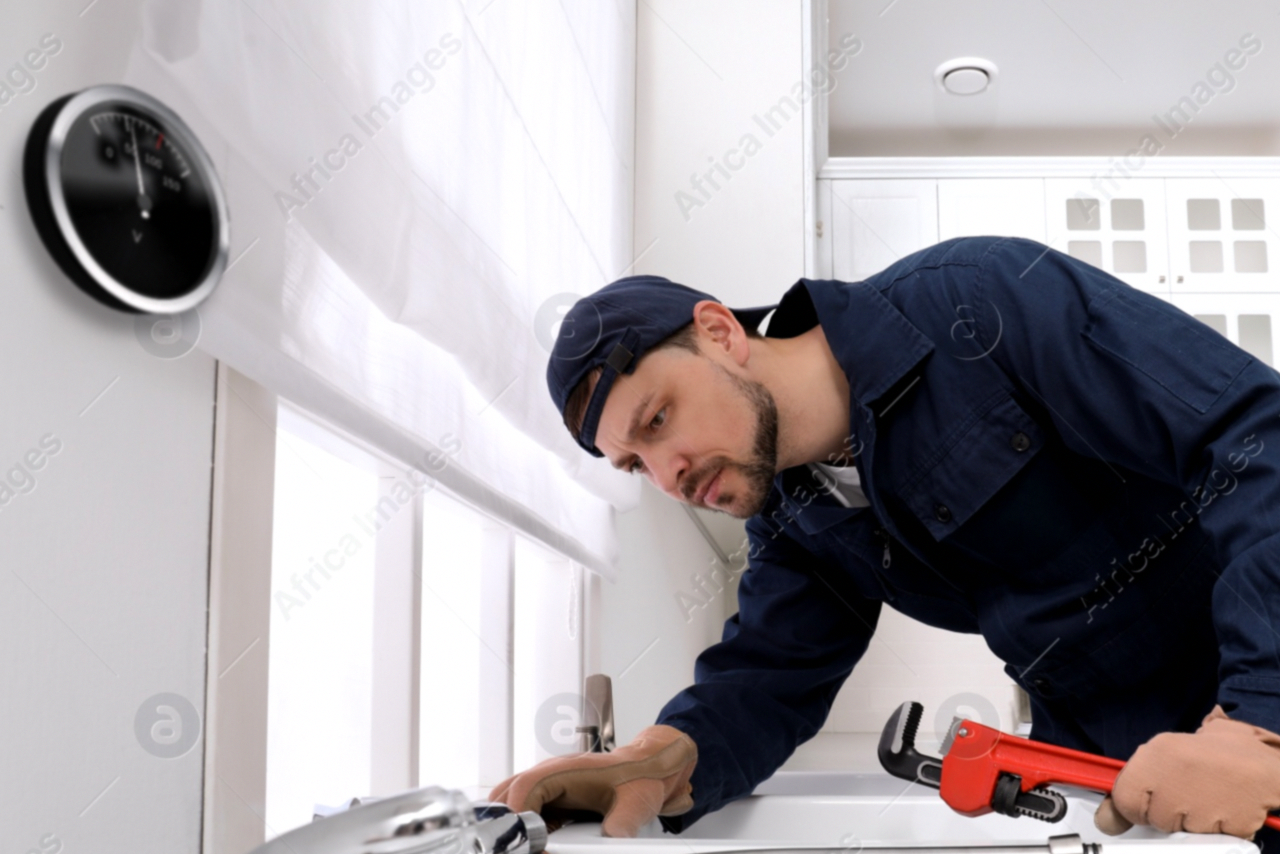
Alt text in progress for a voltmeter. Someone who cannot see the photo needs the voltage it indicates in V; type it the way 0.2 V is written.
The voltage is 50 V
